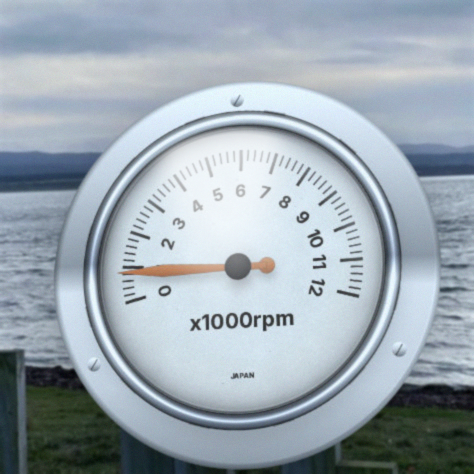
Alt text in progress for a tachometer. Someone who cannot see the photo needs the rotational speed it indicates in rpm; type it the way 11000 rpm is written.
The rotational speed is 800 rpm
